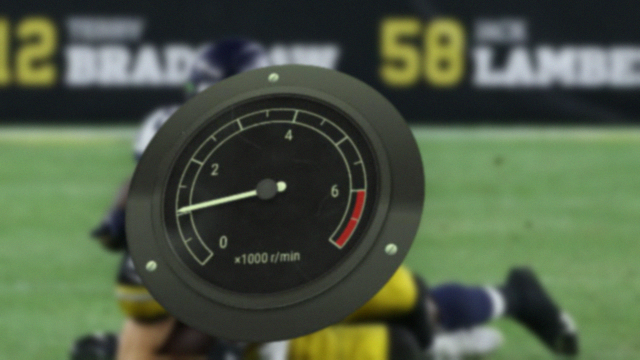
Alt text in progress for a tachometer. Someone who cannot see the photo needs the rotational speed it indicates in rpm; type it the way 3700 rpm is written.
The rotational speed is 1000 rpm
